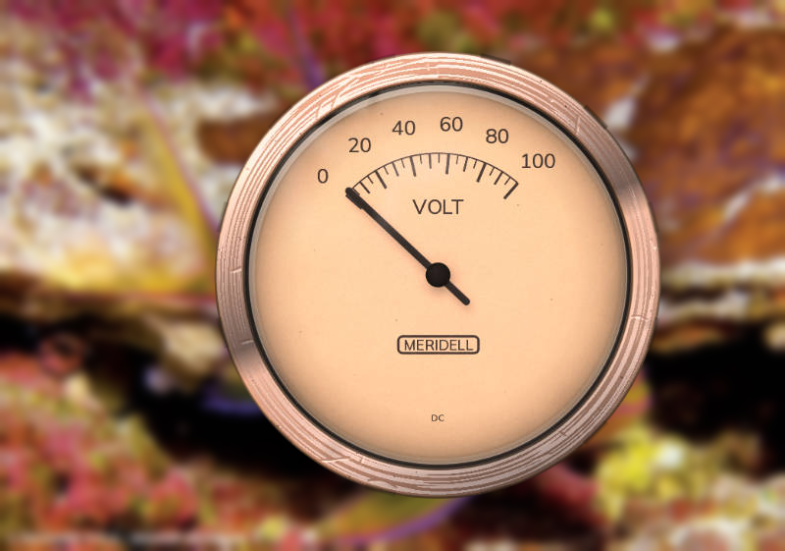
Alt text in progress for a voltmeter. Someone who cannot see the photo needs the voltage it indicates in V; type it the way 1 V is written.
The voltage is 2.5 V
